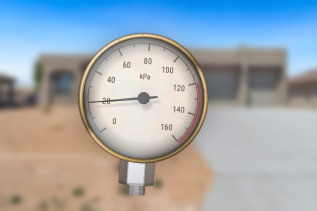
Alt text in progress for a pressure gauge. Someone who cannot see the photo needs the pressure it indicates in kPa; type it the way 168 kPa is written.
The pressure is 20 kPa
